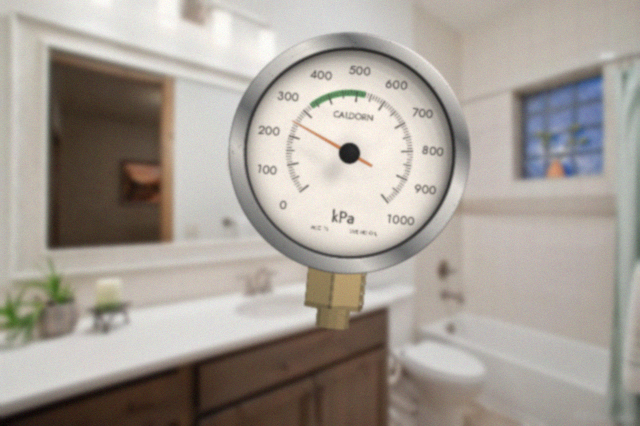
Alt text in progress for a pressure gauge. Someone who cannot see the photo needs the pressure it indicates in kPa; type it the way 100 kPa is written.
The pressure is 250 kPa
